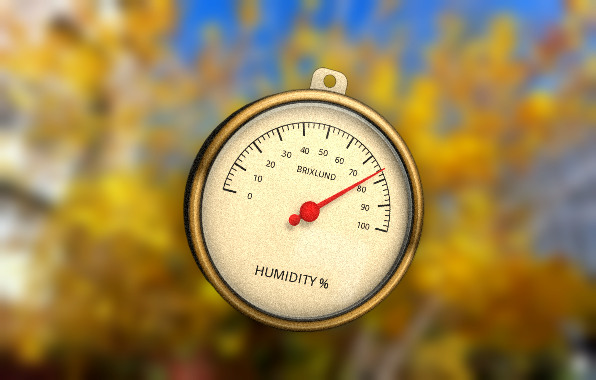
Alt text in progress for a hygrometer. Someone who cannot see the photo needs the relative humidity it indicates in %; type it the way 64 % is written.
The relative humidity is 76 %
